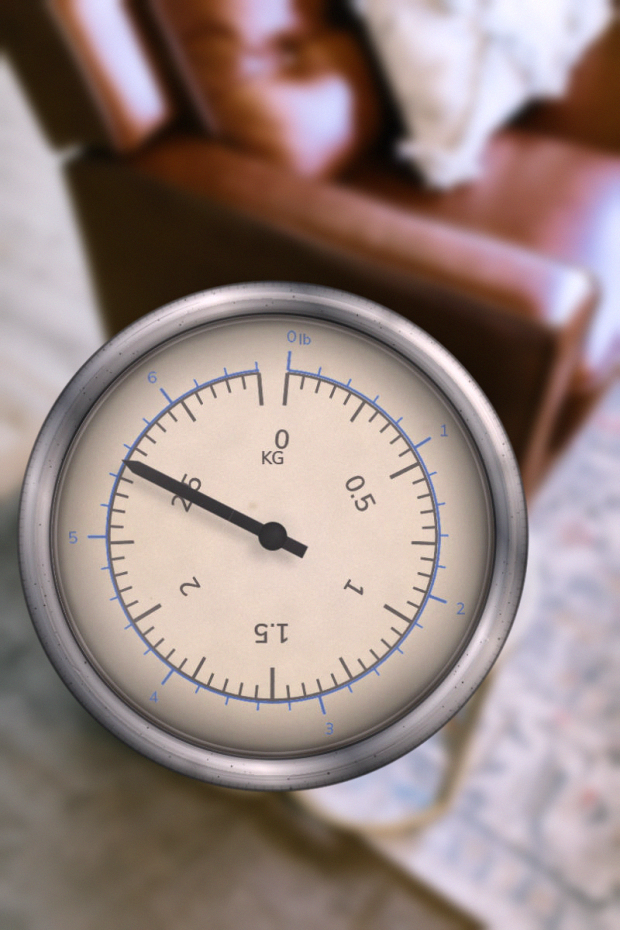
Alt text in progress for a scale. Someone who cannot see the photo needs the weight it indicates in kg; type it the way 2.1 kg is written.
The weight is 2.5 kg
